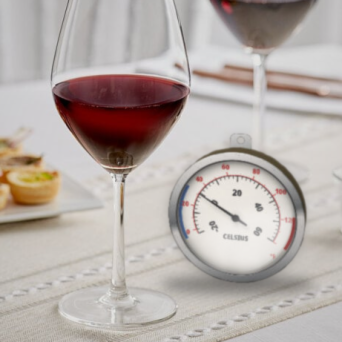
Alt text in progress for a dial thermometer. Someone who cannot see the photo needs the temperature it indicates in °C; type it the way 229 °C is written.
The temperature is 0 °C
